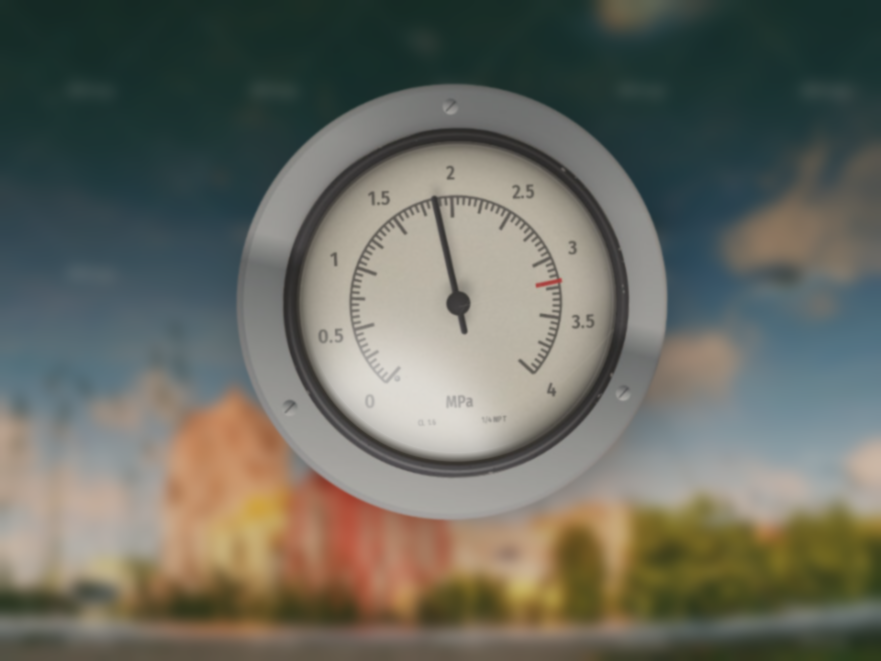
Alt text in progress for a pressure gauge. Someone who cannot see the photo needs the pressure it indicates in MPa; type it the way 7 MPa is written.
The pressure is 1.85 MPa
